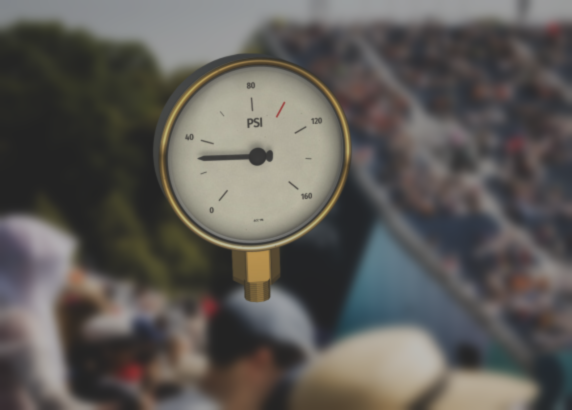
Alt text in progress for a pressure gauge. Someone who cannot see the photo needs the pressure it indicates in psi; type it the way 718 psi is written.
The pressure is 30 psi
